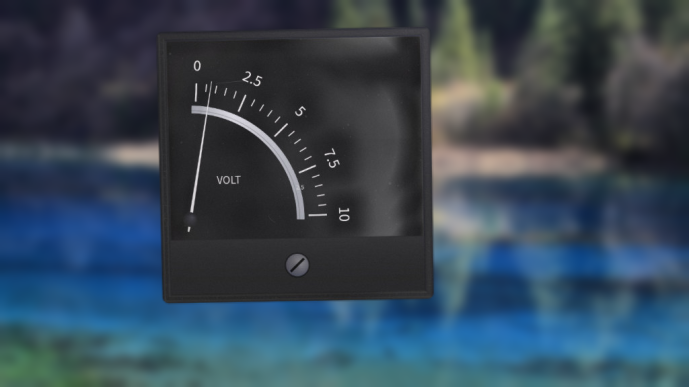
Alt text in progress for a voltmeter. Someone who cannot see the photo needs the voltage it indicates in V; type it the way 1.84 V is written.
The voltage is 0.75 V
